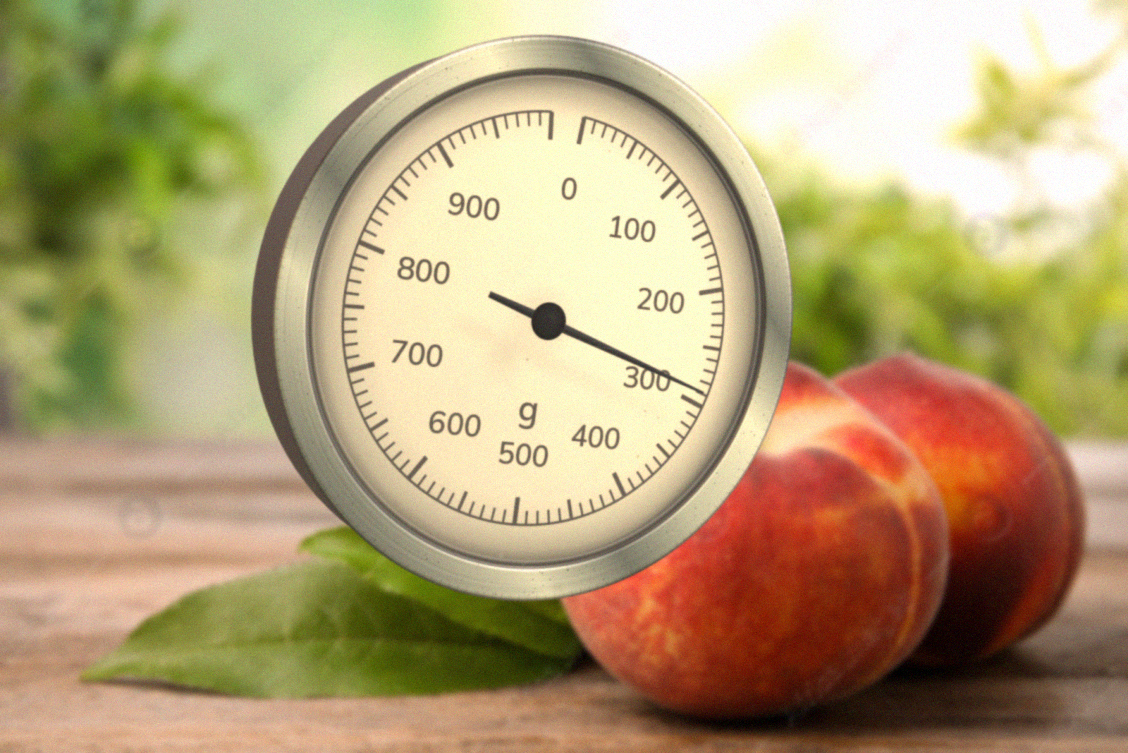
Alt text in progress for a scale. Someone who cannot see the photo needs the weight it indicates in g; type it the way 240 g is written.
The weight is 290 g
